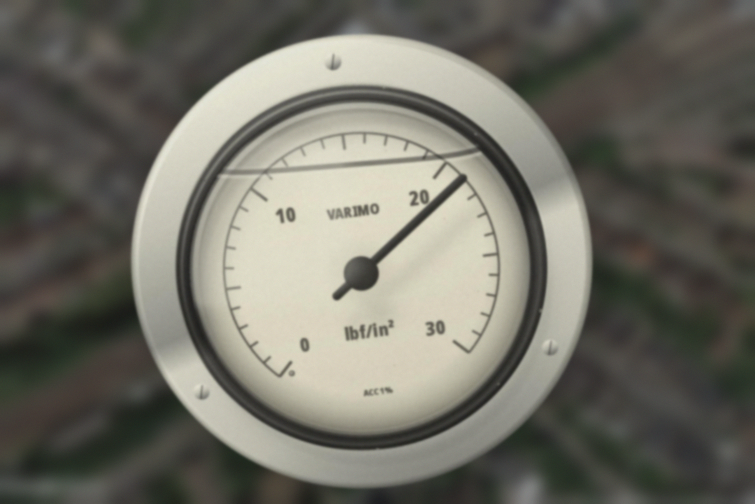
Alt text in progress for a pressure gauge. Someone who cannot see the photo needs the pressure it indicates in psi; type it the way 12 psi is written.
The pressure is 21 psi
